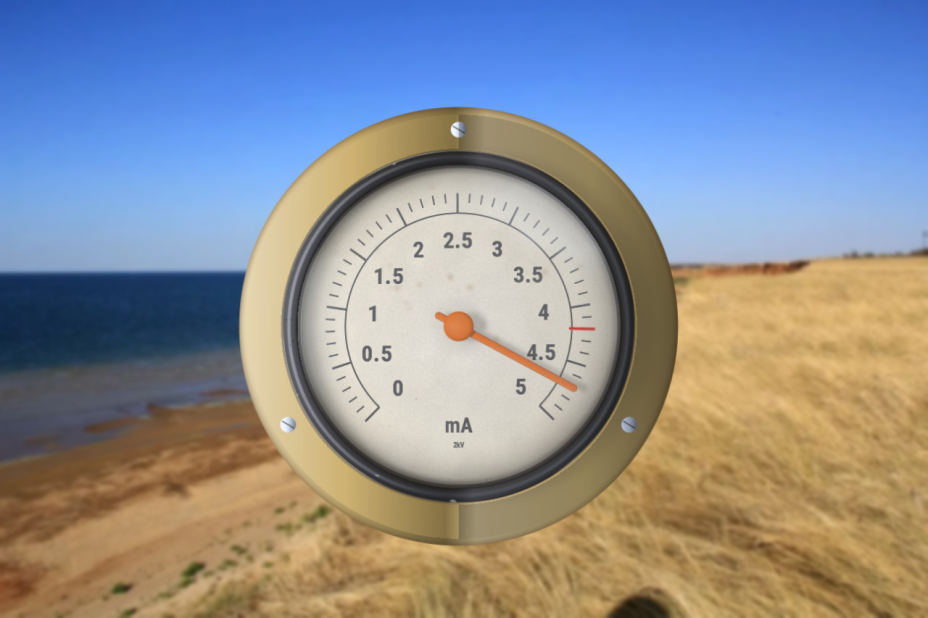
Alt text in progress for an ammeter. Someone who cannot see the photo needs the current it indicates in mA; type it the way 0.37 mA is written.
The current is 4.7 mA
